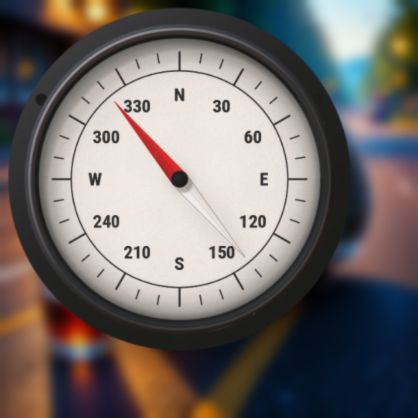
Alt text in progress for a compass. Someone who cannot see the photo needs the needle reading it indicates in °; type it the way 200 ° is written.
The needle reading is 320 °
